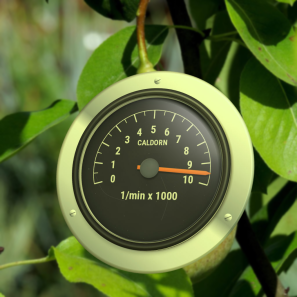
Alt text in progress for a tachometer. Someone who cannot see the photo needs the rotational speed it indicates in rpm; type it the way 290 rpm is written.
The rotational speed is 9500 rpm
